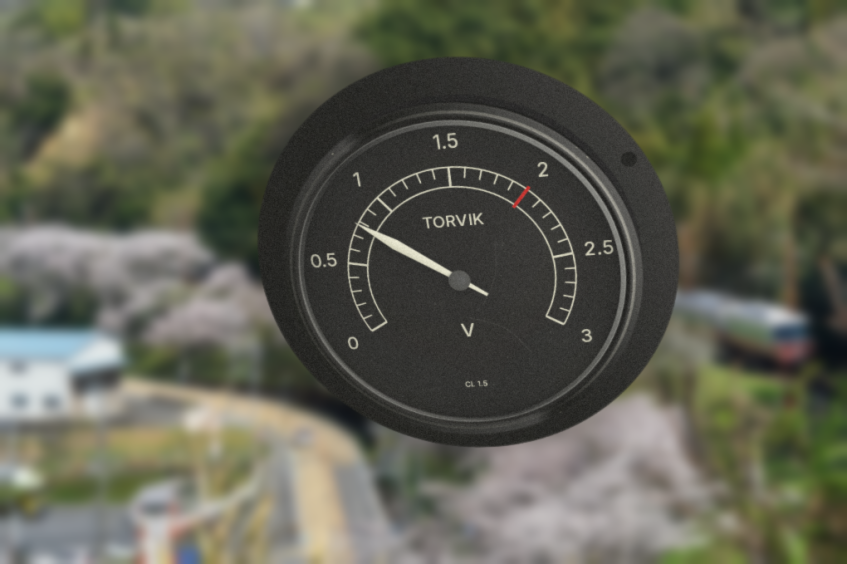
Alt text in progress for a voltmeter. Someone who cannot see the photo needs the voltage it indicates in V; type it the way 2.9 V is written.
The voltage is 0.8 V
